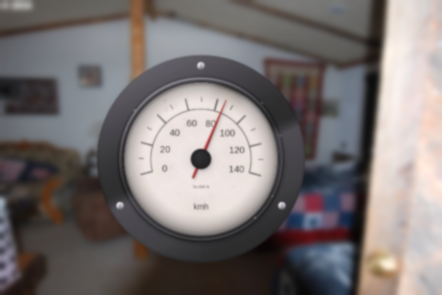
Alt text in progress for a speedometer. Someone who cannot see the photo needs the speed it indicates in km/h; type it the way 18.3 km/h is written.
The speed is 85 km/h
